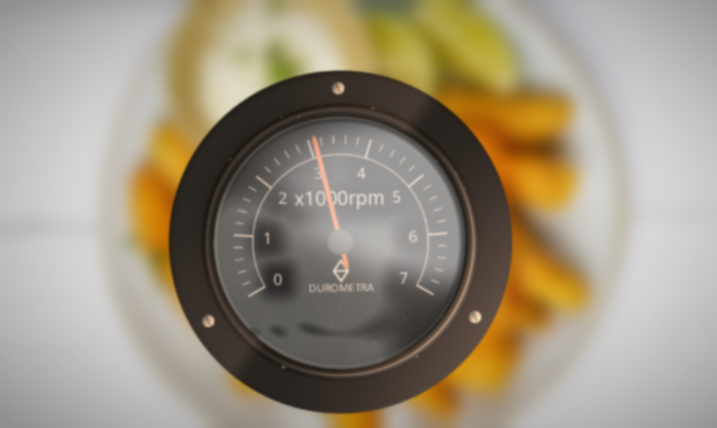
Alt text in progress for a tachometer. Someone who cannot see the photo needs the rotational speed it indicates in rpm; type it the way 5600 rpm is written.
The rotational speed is 3100 rpm
